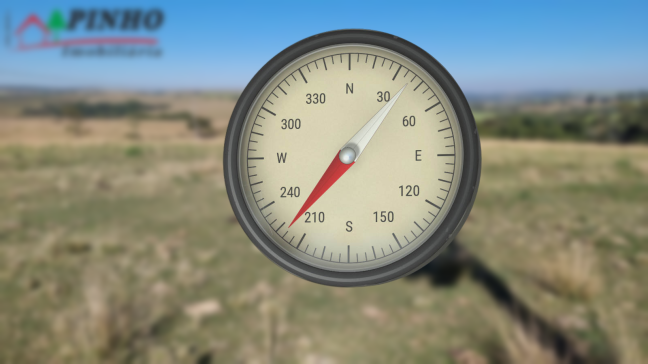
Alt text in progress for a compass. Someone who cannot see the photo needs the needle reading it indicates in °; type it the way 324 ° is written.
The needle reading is 220 °
